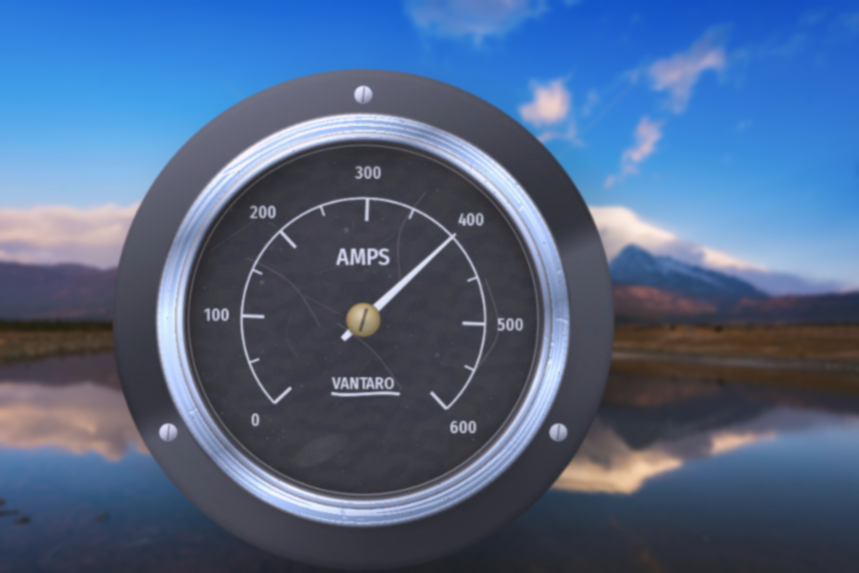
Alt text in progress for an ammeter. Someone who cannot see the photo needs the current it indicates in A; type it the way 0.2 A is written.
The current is 400 A
